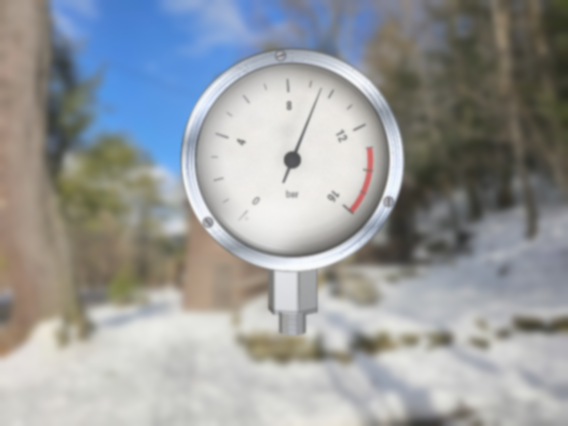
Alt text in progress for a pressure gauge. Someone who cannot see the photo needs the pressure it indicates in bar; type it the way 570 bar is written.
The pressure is 9.5 bar
